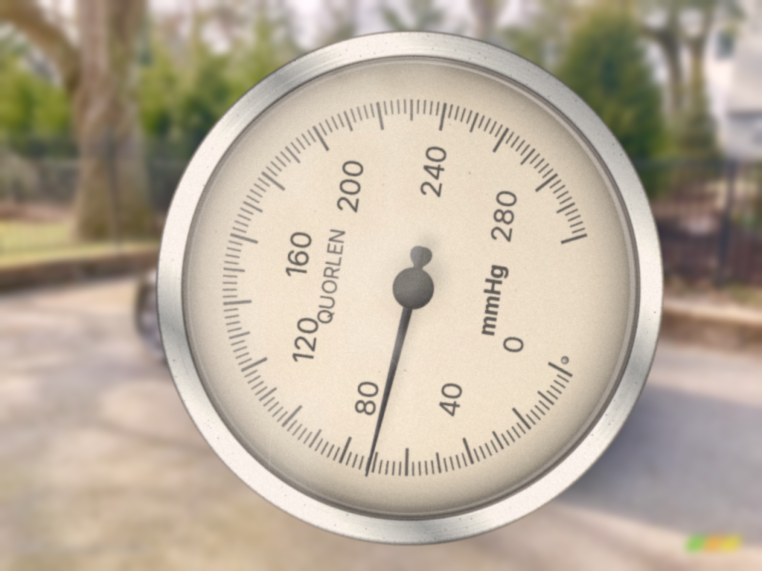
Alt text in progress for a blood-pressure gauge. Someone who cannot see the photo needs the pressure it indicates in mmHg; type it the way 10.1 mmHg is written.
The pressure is 72 mmHg
